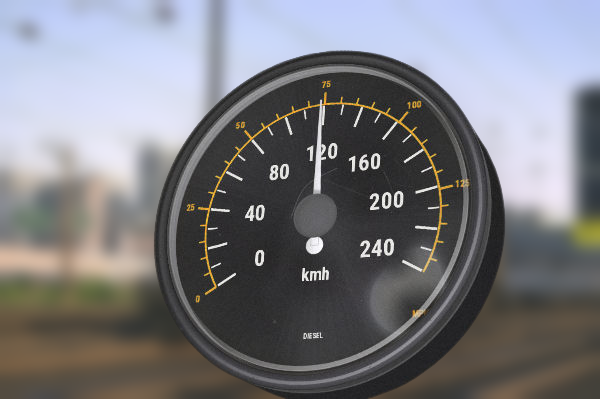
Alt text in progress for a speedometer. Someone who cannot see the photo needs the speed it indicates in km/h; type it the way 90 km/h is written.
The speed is 120 km/h
